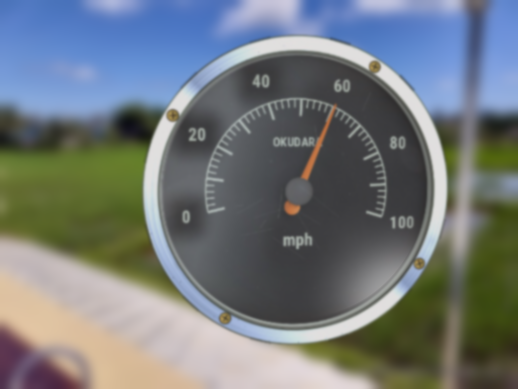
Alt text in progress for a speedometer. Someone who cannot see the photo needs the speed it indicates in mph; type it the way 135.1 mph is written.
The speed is 60 mph
